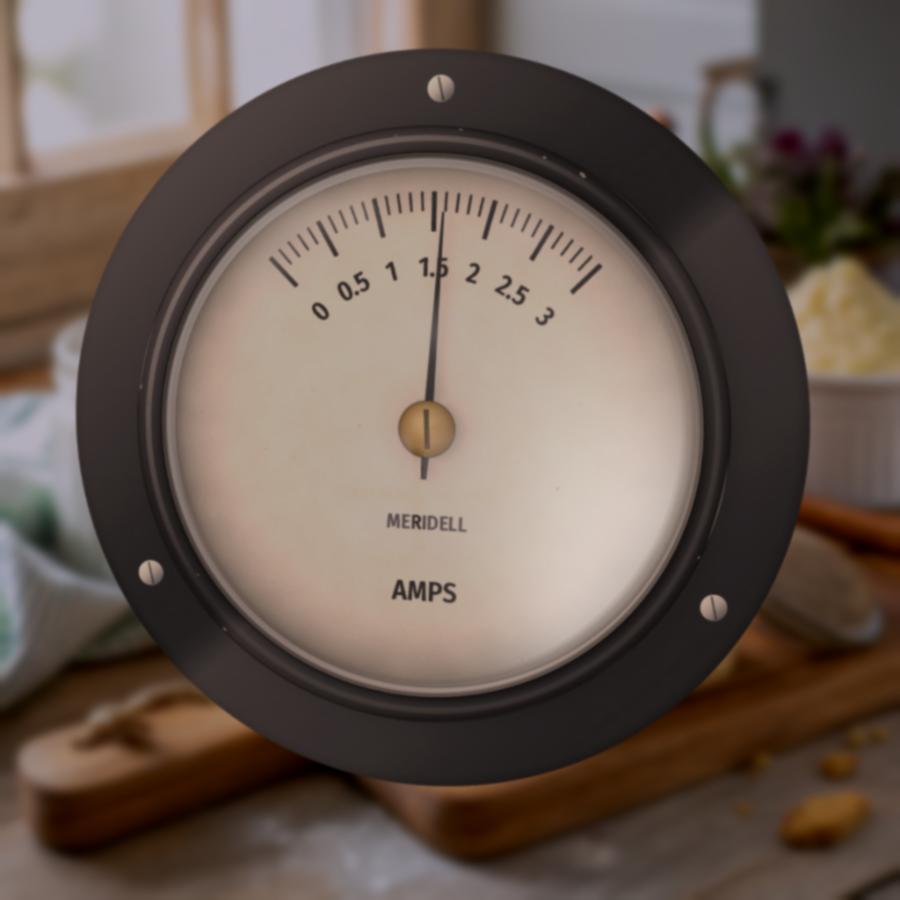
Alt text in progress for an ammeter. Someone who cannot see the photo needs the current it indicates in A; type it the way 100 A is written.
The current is 1.6 A
